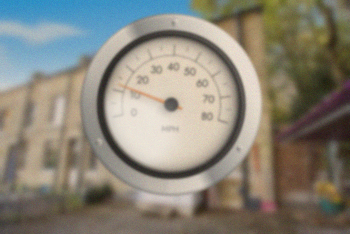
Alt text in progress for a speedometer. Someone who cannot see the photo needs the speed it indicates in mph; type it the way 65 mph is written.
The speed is 12.5 mph
